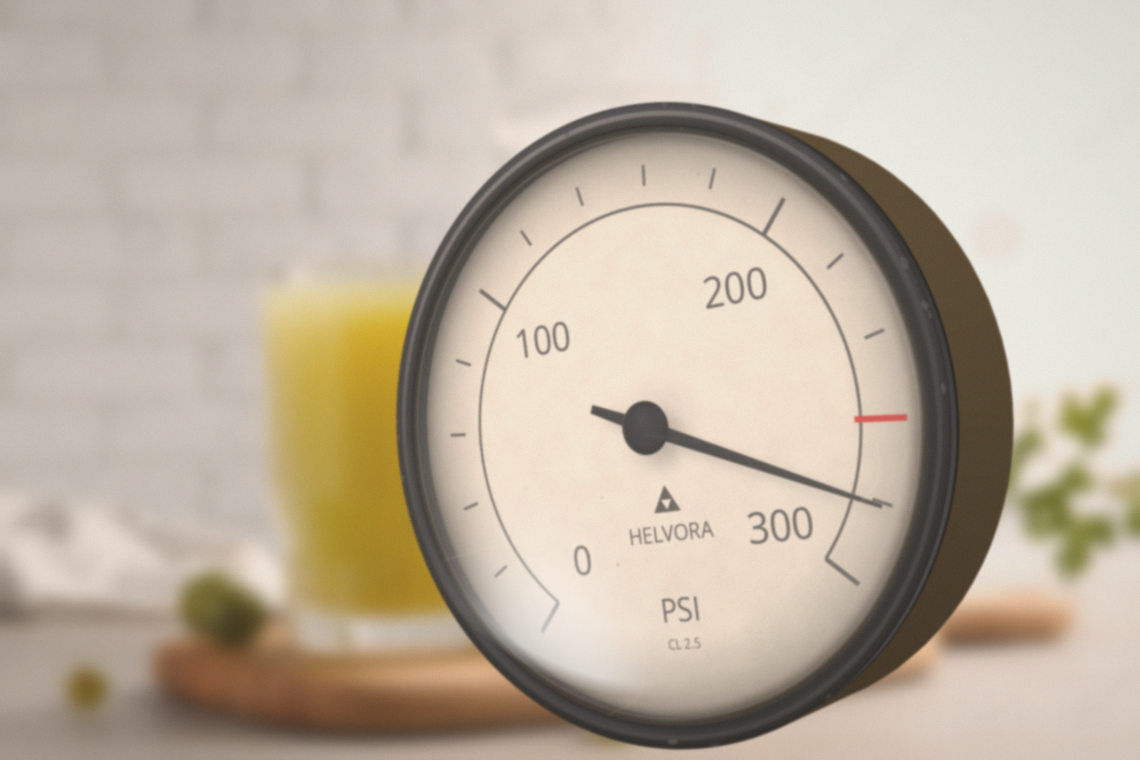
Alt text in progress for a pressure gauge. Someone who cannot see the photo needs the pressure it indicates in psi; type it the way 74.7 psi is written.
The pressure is 280 psi
